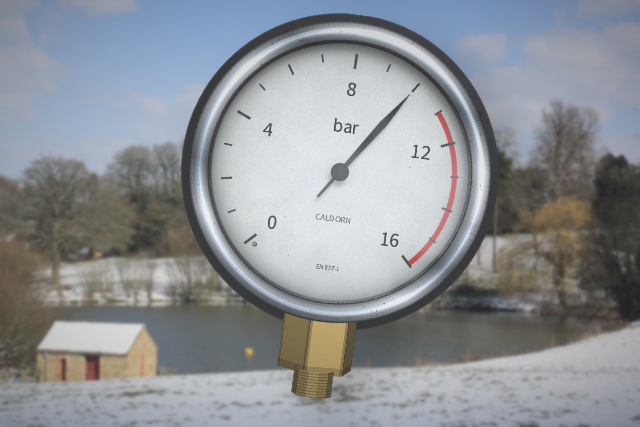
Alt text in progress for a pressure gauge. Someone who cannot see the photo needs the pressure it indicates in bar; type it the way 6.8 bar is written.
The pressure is 10 bar
